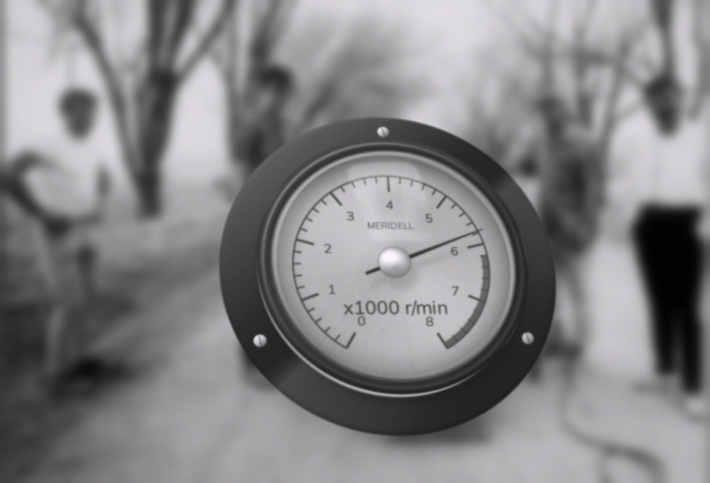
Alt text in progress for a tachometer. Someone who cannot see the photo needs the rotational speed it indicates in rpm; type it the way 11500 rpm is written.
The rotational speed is 5800 rpm
